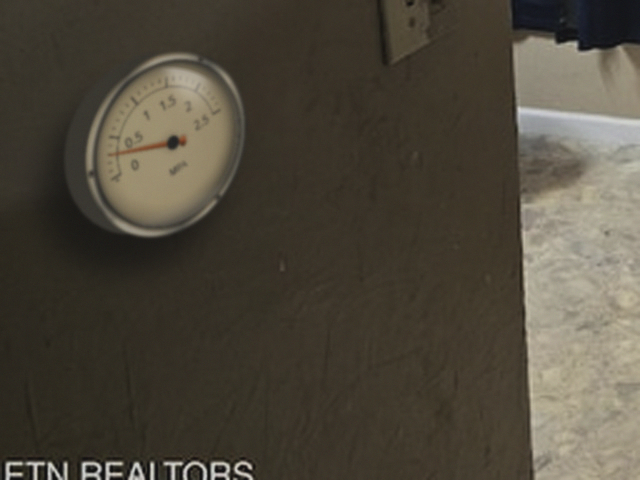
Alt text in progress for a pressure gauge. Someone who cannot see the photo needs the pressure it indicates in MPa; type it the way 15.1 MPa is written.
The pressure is 0.3 MPa
